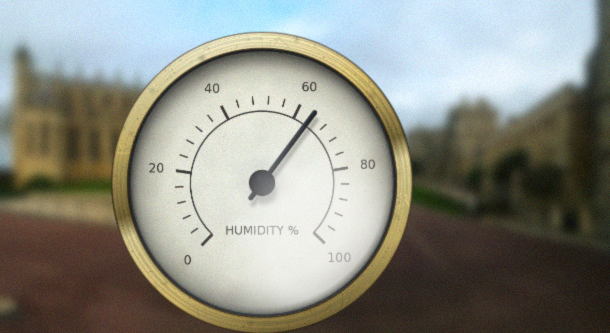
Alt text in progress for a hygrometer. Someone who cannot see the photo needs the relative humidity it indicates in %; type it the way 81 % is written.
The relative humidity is 64 %
